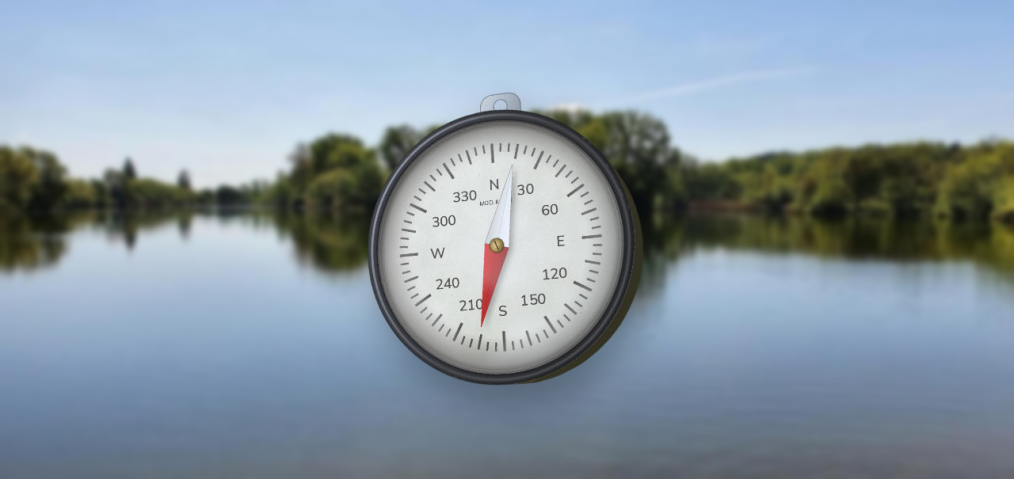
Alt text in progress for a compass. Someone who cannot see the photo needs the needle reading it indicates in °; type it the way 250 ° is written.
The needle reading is 195 °
